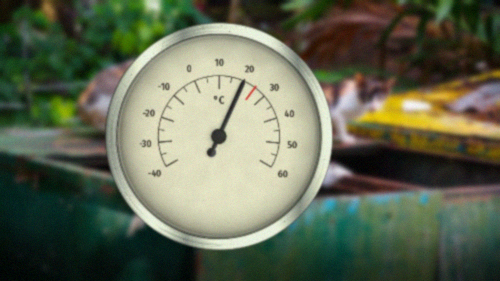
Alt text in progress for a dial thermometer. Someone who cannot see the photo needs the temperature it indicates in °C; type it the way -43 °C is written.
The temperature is 20 °C
